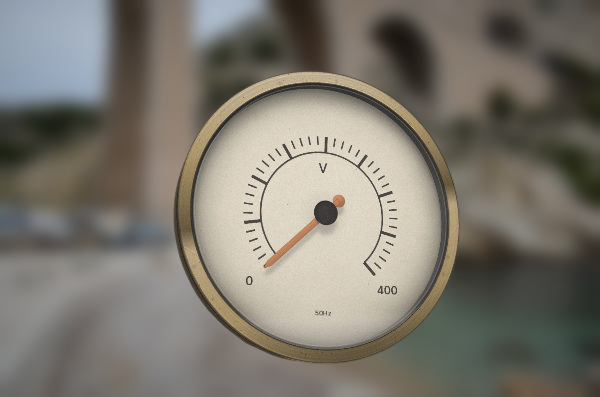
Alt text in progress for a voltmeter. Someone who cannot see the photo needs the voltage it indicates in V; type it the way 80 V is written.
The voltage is 0 V
